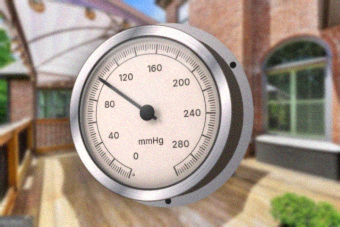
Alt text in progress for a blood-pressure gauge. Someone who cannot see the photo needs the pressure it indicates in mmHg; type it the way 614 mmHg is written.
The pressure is 100 mmHg
